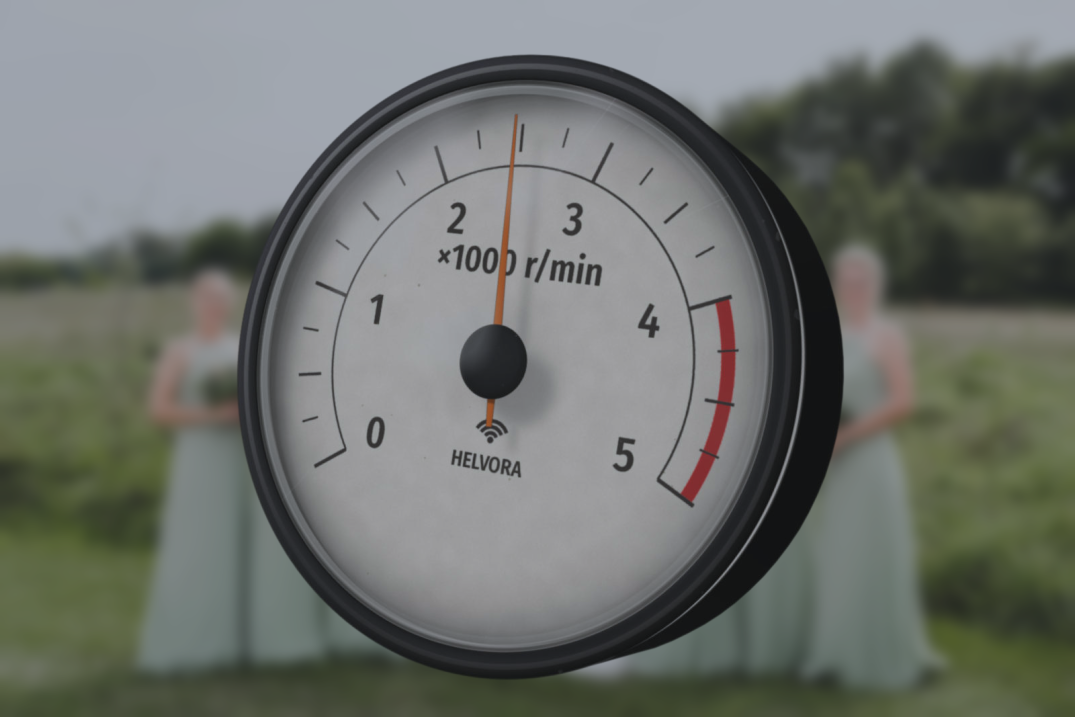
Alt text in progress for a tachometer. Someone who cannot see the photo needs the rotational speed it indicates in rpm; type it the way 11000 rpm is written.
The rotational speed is 2500 rpm
